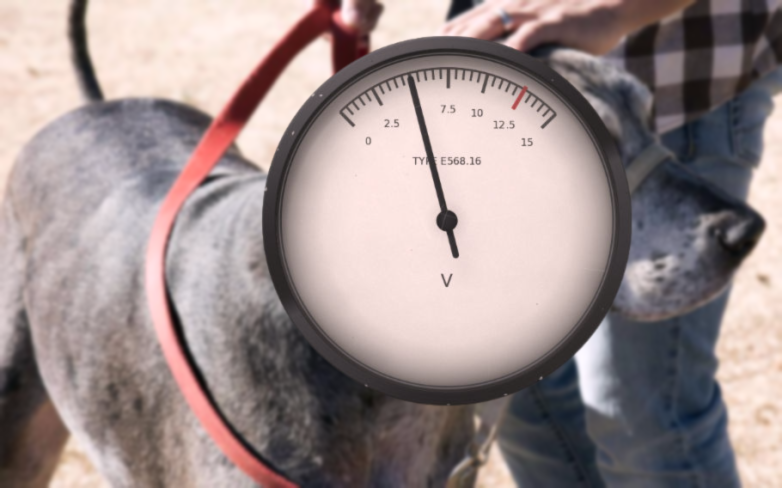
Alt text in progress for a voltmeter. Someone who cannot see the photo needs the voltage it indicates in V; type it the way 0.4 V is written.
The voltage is 5 V
